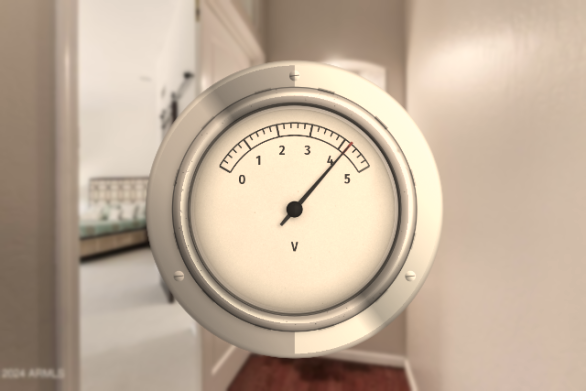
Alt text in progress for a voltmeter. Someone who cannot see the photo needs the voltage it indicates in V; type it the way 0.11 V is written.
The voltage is 4.2 V
